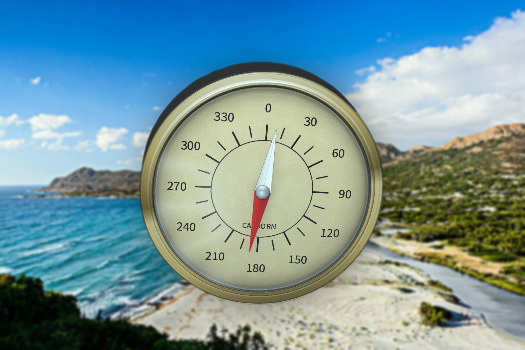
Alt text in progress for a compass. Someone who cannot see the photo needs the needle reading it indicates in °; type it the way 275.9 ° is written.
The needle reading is 187.5 °
